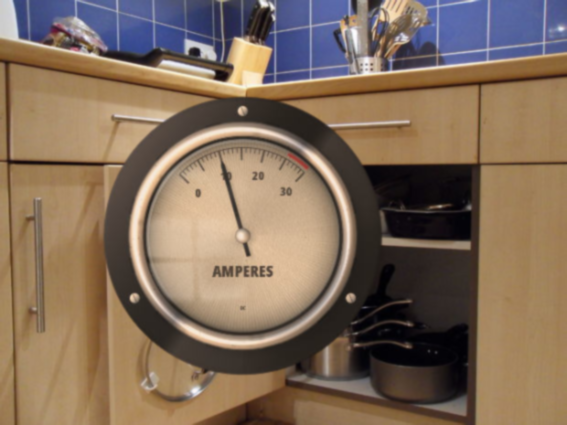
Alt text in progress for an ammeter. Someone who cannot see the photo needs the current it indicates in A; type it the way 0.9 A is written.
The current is 10 A
